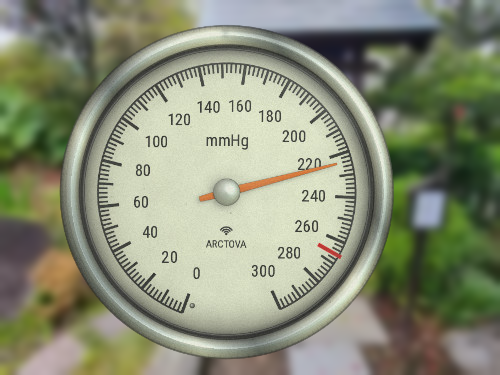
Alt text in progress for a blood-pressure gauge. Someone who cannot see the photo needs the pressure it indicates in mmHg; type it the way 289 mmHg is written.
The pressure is 224 mmHg
